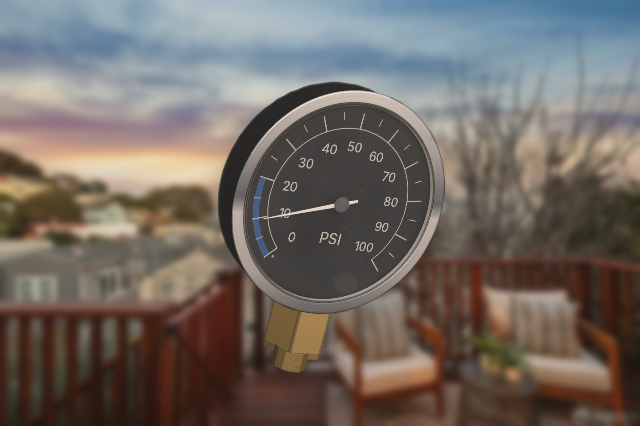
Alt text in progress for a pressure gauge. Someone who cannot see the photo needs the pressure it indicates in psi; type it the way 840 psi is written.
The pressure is 10 psi
